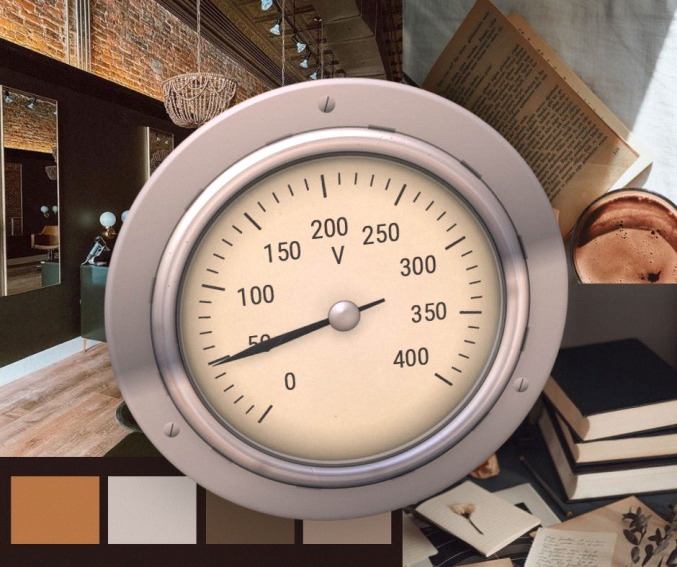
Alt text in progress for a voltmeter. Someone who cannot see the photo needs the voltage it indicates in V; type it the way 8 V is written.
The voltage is 50 V
